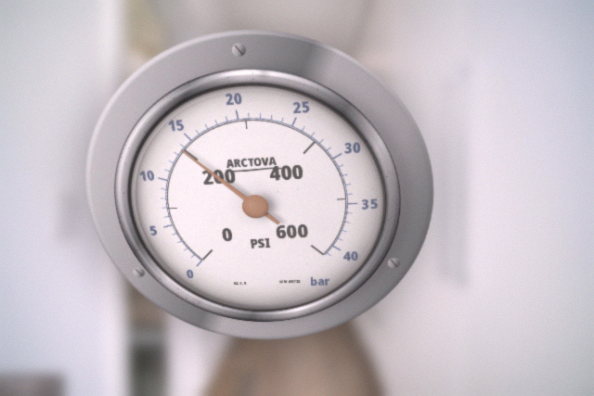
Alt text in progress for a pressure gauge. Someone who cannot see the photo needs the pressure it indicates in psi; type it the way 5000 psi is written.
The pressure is 200 psi
